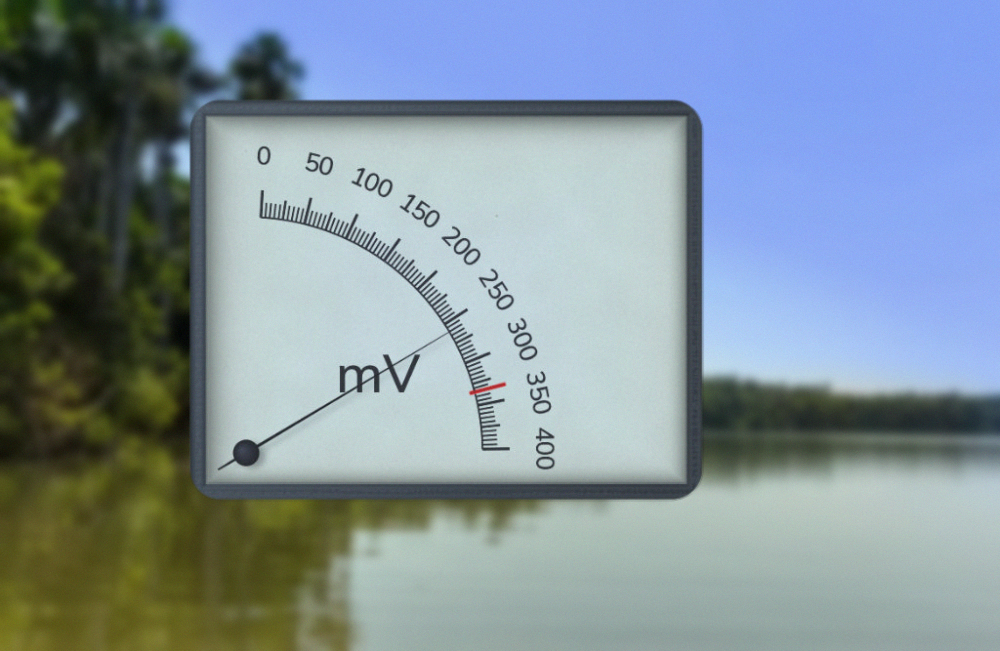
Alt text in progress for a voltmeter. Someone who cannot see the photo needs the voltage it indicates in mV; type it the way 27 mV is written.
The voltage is 260 mV
